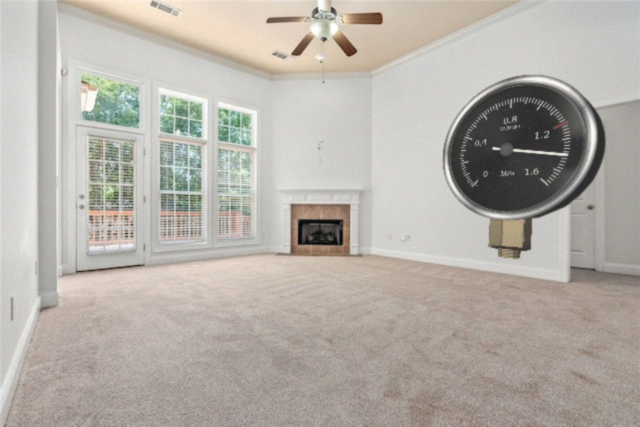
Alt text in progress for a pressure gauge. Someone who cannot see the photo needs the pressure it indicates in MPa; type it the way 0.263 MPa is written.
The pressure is 1.4 MPa
